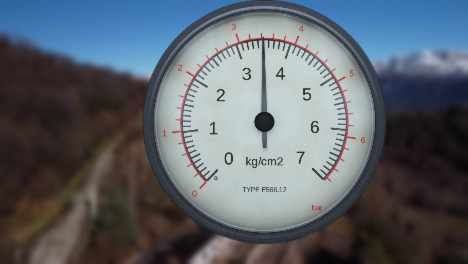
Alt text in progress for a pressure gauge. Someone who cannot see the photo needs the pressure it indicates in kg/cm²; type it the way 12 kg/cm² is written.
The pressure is 3.5 kg/cm²
